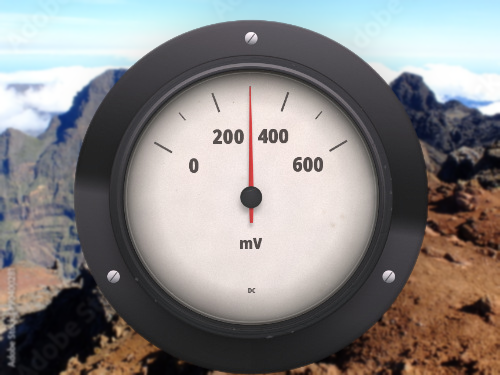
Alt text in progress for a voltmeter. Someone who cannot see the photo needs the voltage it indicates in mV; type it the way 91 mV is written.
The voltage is 300 mV
